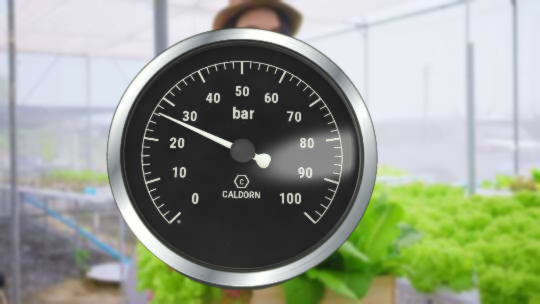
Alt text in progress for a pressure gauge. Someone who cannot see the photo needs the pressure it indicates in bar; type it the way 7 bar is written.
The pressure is 26 bar
